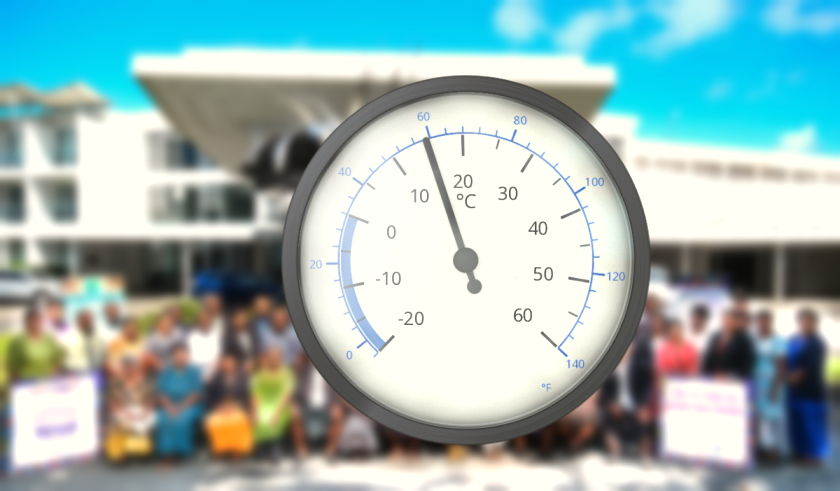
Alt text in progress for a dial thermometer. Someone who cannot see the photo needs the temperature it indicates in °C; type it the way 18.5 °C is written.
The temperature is 15 °C
